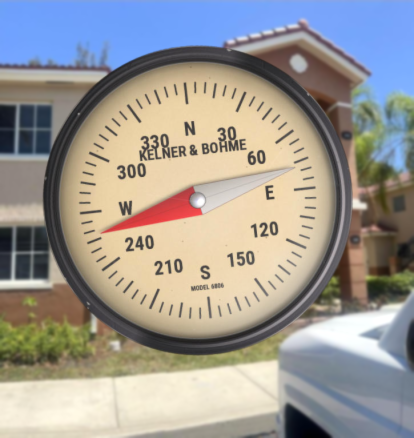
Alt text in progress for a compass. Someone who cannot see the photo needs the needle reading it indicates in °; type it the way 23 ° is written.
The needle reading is 257.5 °
